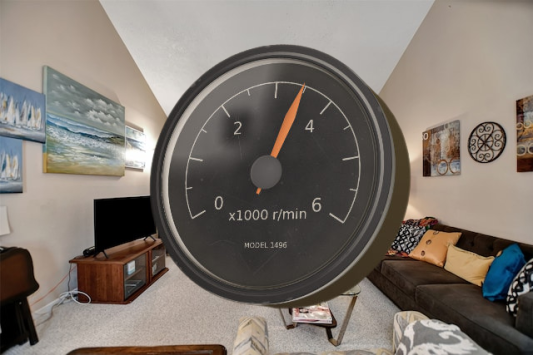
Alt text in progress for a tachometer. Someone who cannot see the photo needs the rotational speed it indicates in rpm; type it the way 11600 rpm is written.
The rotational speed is 3500 rpm
